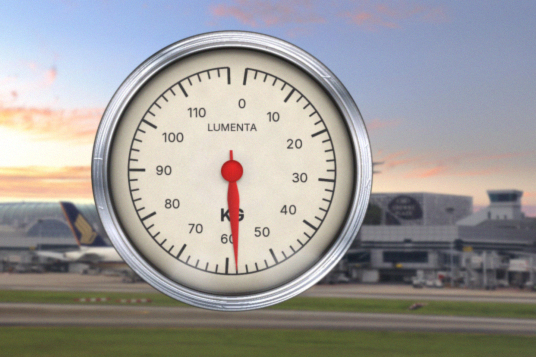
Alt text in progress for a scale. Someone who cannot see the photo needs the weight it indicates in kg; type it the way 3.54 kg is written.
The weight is 58 kg
